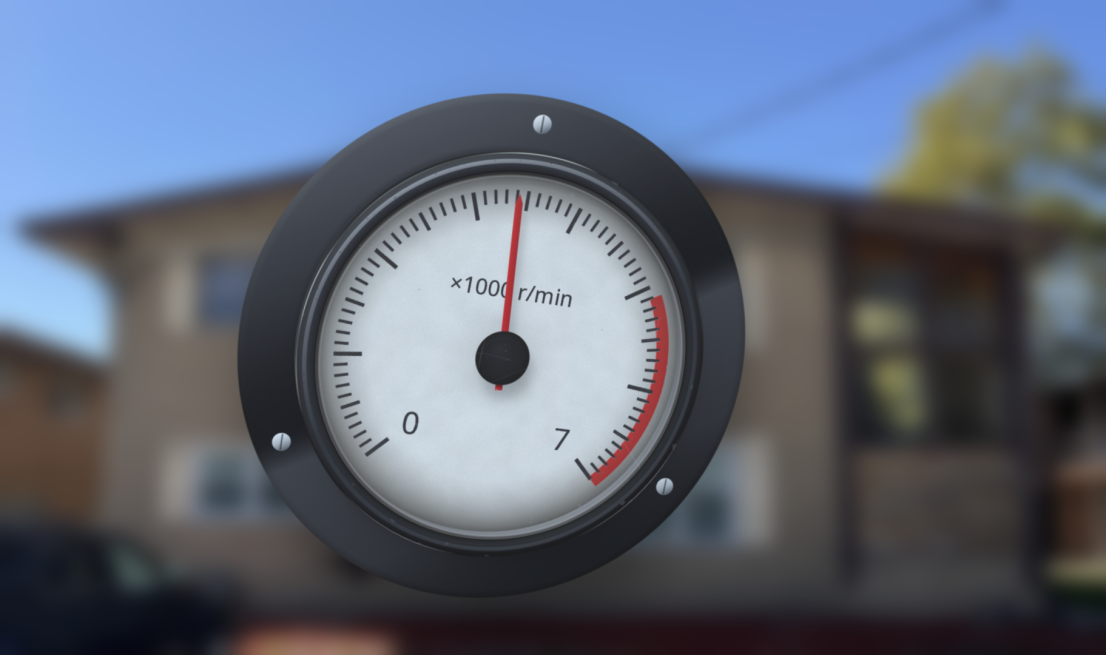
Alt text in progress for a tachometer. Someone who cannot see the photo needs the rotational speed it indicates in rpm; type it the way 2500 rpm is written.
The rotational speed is 3400 rpm
